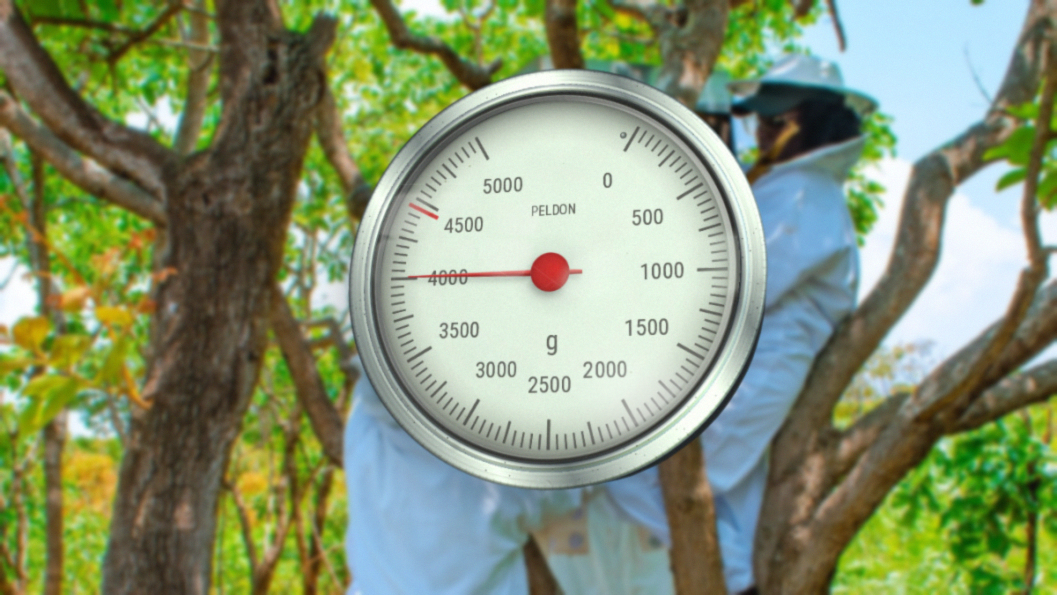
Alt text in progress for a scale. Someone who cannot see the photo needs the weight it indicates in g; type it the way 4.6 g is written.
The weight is 4000 g
